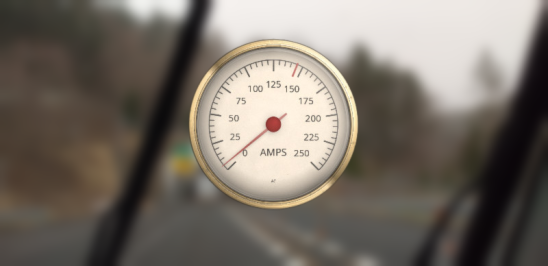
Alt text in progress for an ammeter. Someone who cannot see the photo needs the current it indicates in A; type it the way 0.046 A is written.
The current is 5 A
